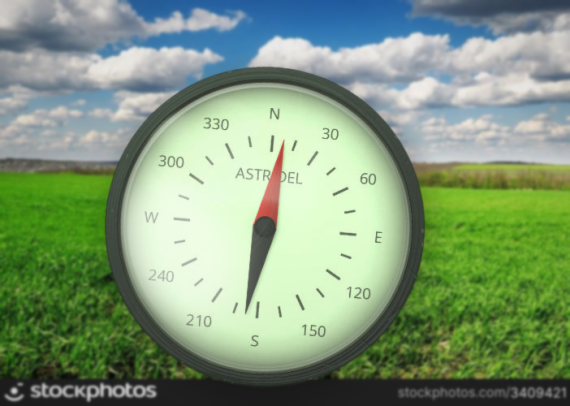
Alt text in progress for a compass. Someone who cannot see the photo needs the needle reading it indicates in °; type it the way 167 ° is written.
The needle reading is 7.5 °
